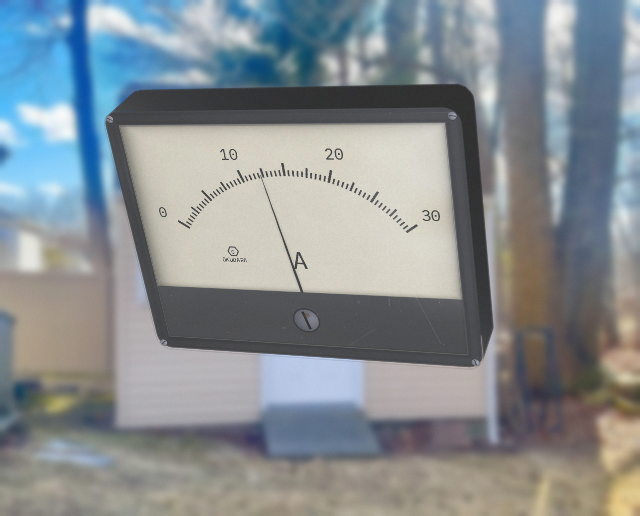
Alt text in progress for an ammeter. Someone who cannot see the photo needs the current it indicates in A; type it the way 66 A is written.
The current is 12.5 A
